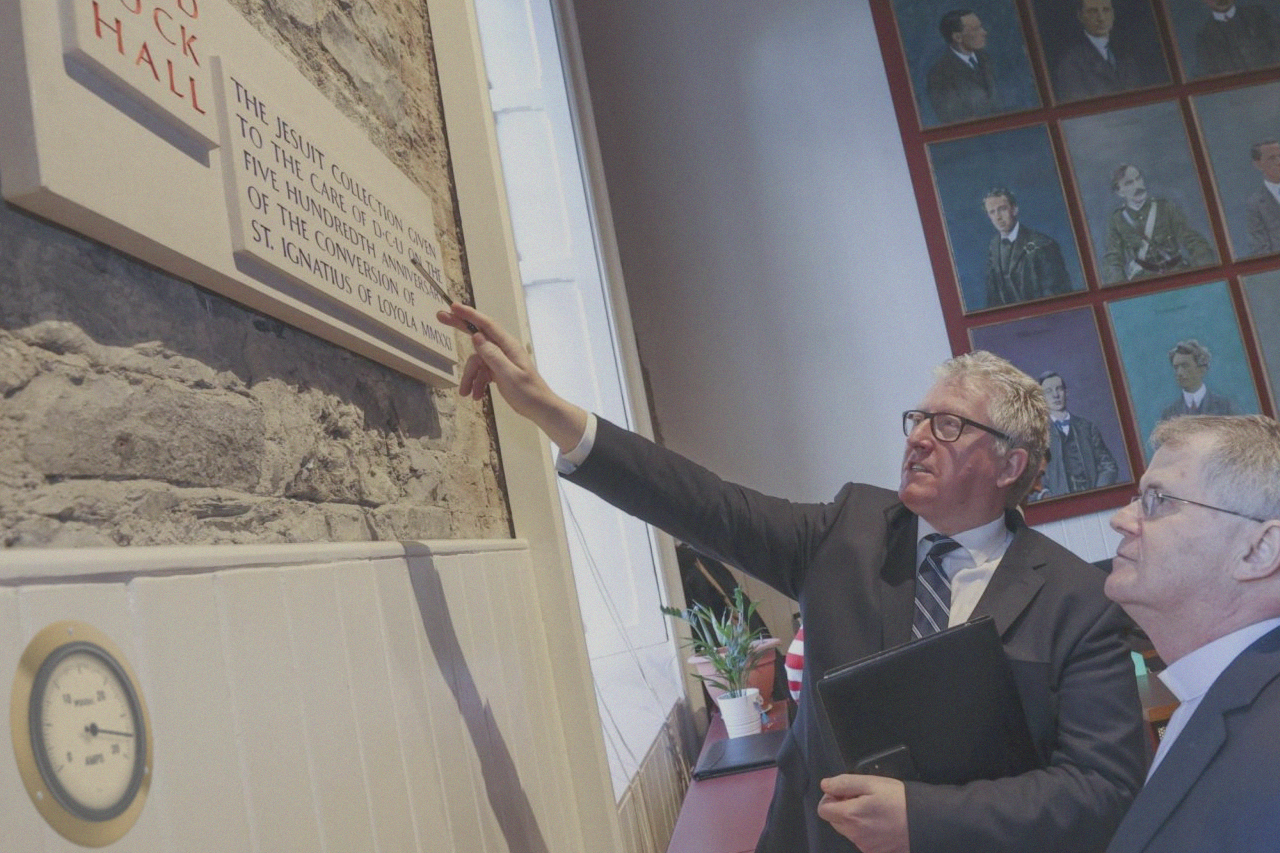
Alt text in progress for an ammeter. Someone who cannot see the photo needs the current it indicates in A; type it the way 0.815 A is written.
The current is 27.5 A
